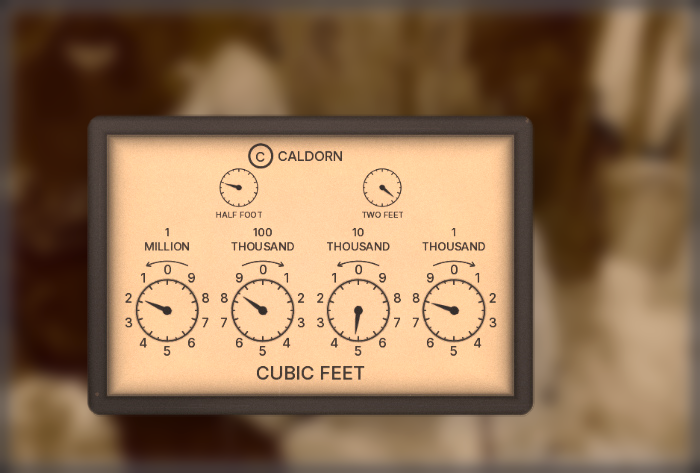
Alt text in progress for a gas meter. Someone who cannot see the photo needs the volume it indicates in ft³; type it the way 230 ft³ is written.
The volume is 184800 ft³
